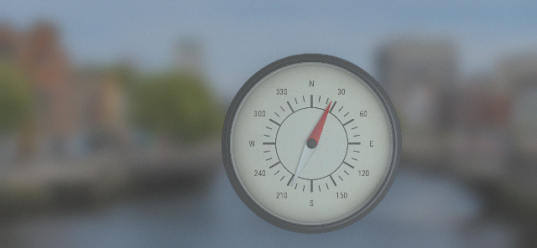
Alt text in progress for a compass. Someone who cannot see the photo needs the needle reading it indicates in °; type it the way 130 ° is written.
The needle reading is 25 °
